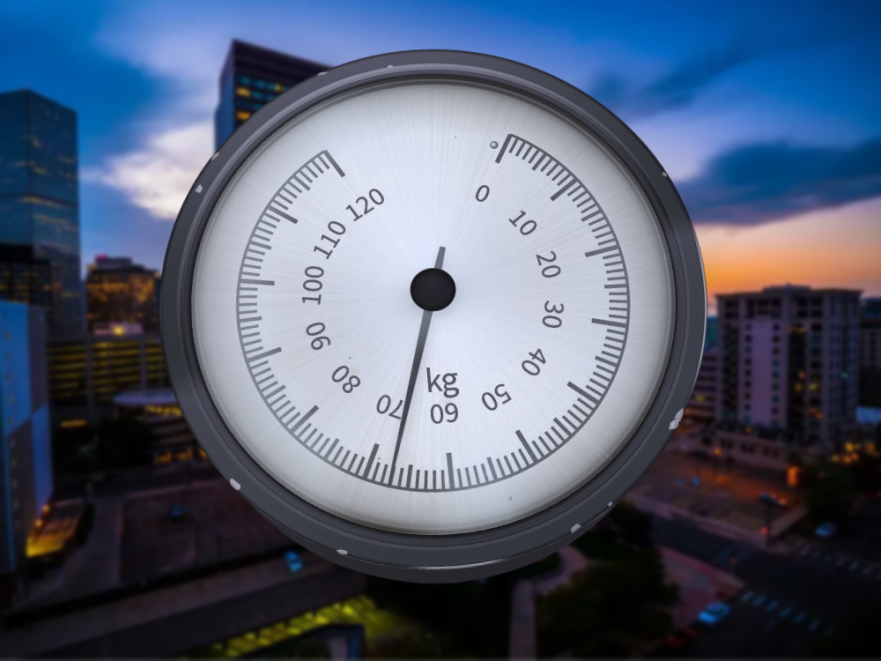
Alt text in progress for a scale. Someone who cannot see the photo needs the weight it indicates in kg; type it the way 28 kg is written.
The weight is 67 kg
